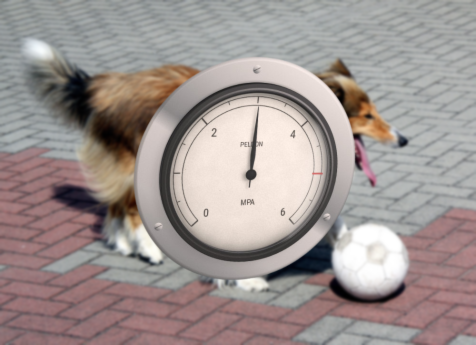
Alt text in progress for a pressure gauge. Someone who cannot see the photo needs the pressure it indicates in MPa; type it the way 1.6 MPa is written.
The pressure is 3 MPa
